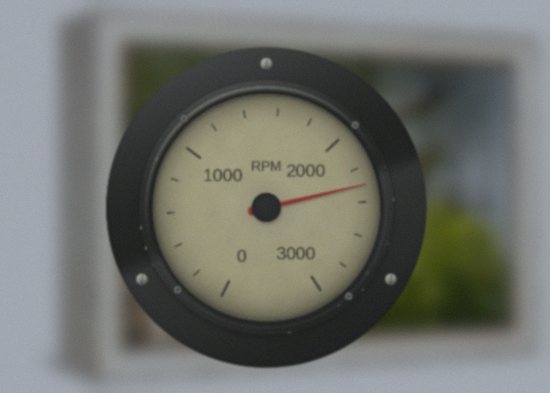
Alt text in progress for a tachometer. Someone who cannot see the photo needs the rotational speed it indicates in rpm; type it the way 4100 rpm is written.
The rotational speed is 2300 rpm
